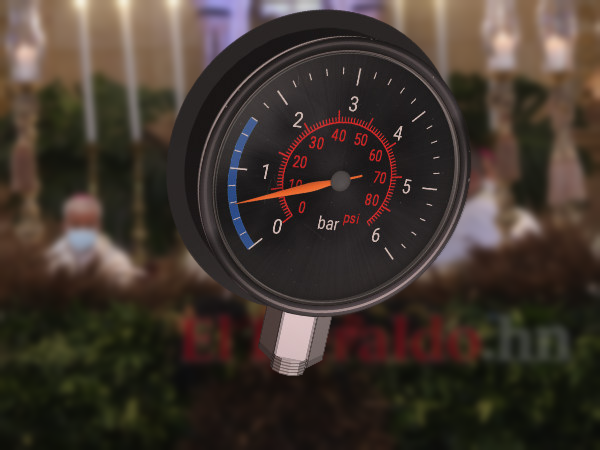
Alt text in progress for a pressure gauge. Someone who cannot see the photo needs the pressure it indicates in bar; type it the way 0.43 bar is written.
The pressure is 0.6 bar
